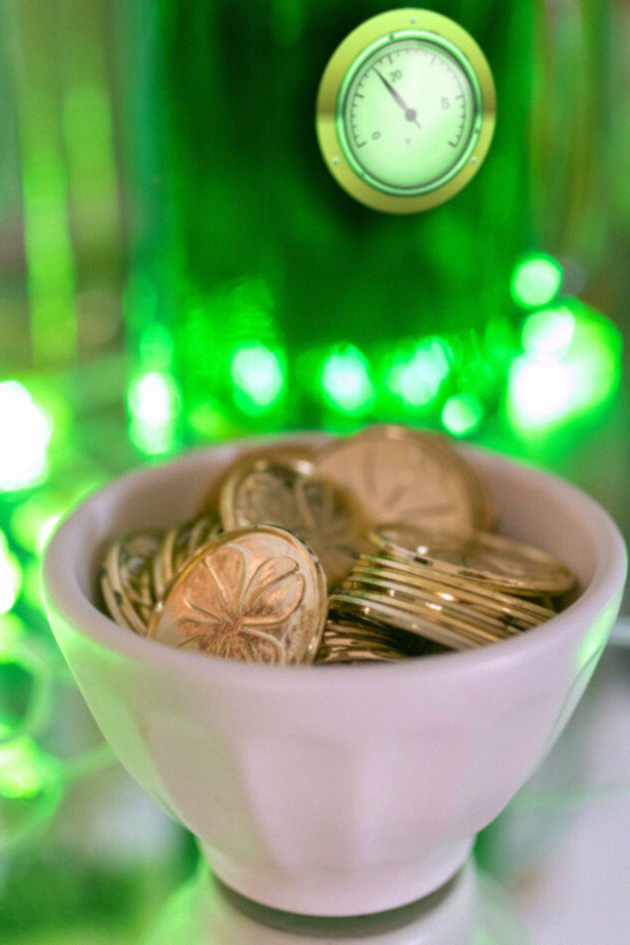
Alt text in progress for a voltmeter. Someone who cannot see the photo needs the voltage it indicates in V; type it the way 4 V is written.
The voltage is 16 V
